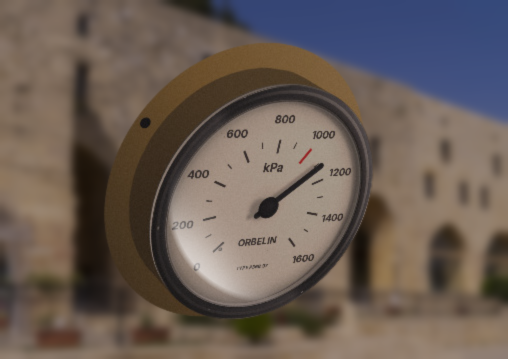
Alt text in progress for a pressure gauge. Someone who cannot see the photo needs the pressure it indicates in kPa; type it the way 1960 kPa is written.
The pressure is 1100 kPa
